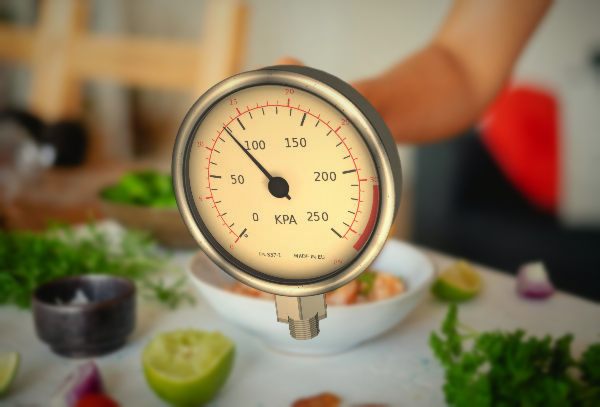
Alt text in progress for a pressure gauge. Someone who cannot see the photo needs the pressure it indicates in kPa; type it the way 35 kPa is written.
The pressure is 90 kPa
